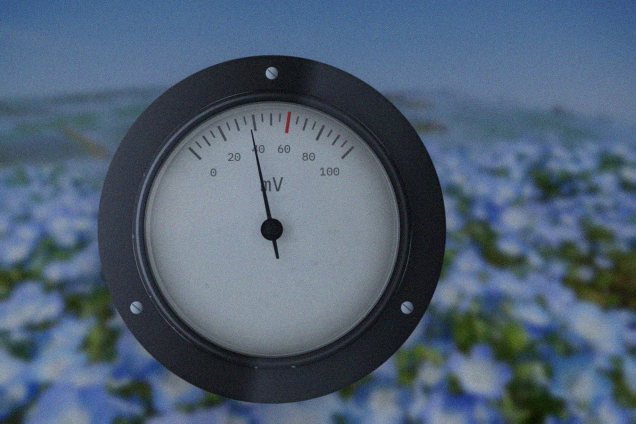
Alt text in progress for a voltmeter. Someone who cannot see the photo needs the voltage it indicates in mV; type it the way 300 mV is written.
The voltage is 37.5 mV
